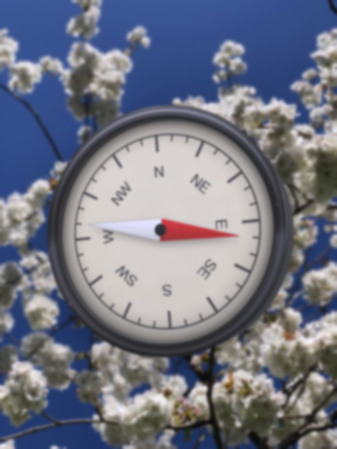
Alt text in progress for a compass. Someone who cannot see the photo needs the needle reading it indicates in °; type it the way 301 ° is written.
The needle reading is 100 °
